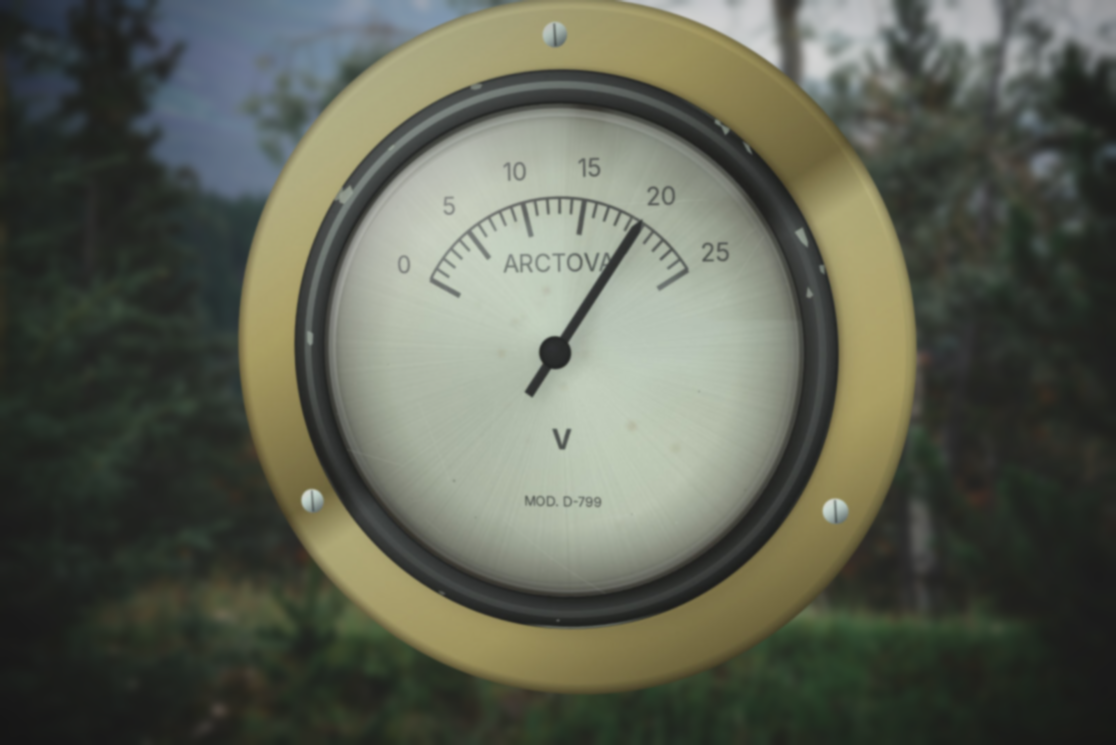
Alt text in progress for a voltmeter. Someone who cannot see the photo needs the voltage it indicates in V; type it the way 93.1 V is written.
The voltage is 20 V
